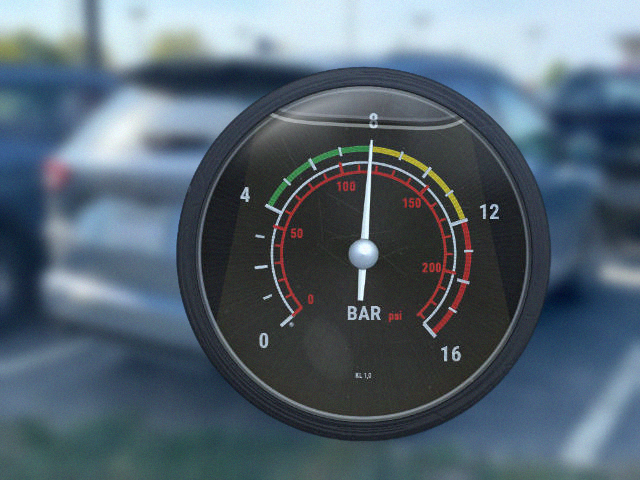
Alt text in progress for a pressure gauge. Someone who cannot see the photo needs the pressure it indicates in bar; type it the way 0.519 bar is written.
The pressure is 8 bar
